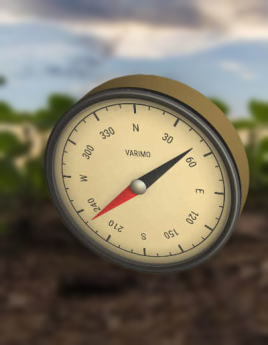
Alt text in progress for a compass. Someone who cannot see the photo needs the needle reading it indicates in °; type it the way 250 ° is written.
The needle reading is 230 °
